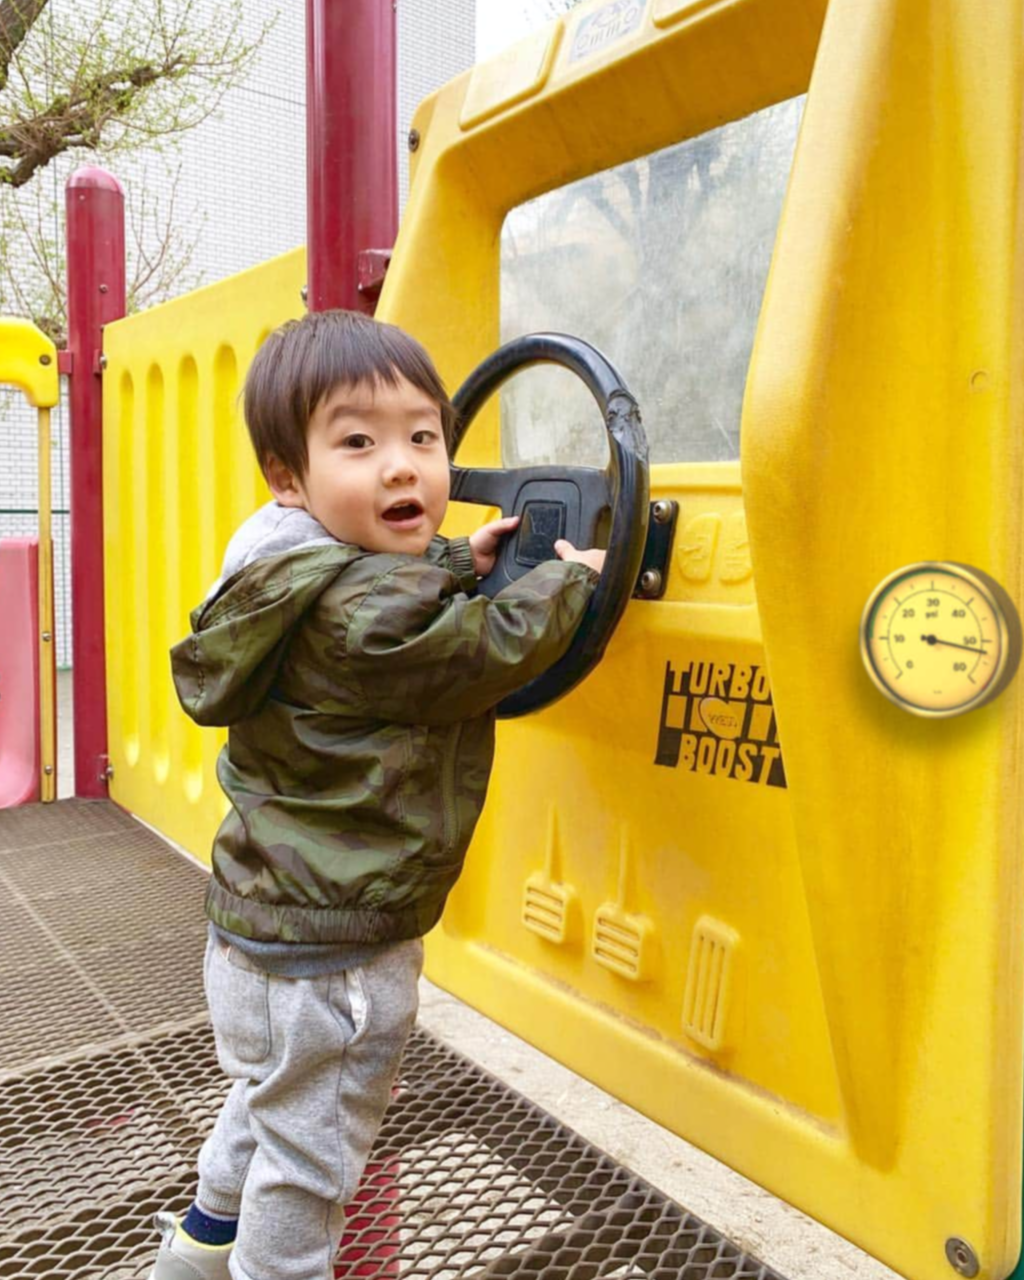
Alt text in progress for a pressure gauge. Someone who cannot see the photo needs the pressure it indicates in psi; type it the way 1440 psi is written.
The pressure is 52.5 psi
